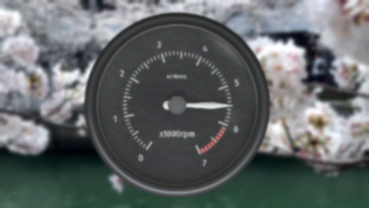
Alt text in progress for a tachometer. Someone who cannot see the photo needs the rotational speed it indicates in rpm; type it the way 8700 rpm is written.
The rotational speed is 5500 rpm
